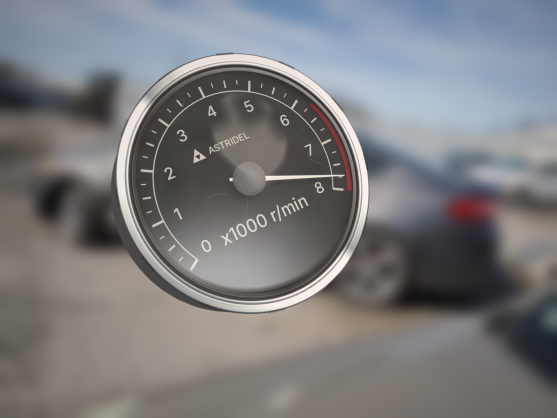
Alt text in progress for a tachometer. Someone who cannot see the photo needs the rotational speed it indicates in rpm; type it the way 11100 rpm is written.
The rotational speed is 7750 rpm
